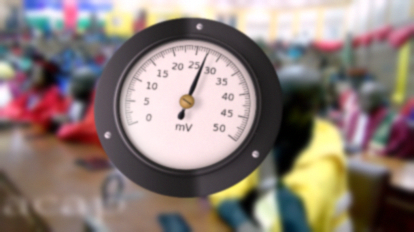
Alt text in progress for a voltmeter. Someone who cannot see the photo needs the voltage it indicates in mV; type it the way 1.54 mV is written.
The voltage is 27.5 mV
